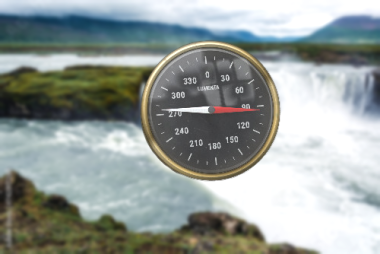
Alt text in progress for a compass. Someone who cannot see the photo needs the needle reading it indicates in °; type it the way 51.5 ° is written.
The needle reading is 95 °
